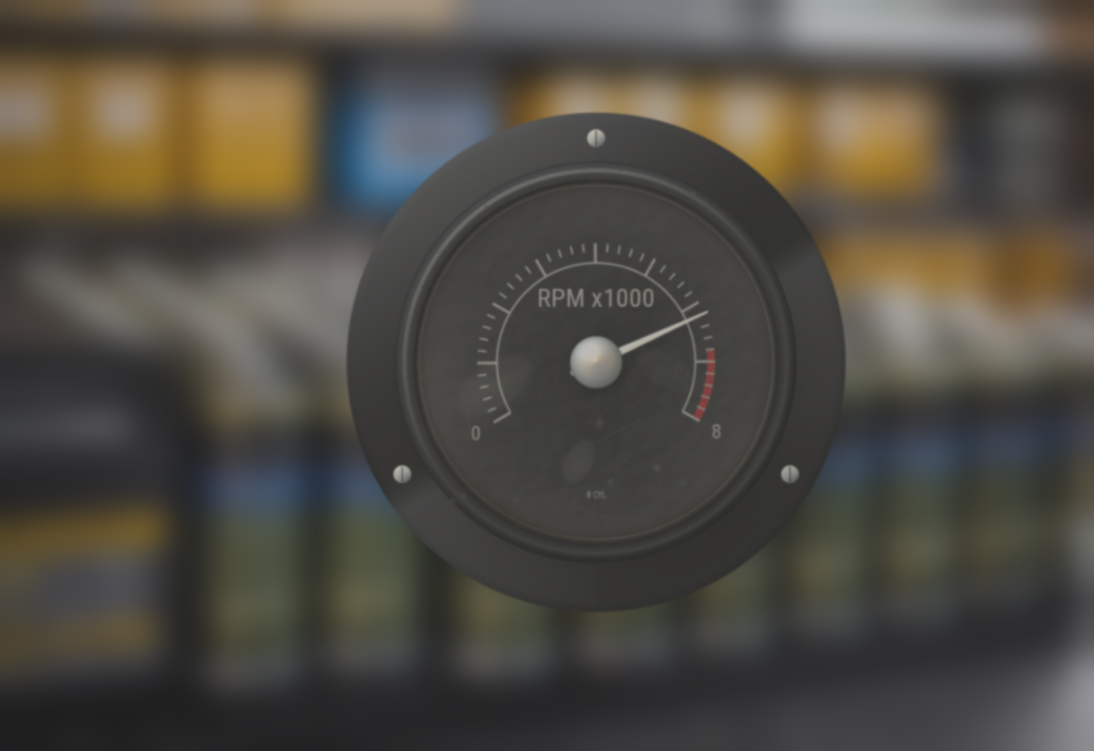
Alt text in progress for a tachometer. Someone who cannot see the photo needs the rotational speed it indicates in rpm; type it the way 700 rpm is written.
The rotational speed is 6200 rpm
